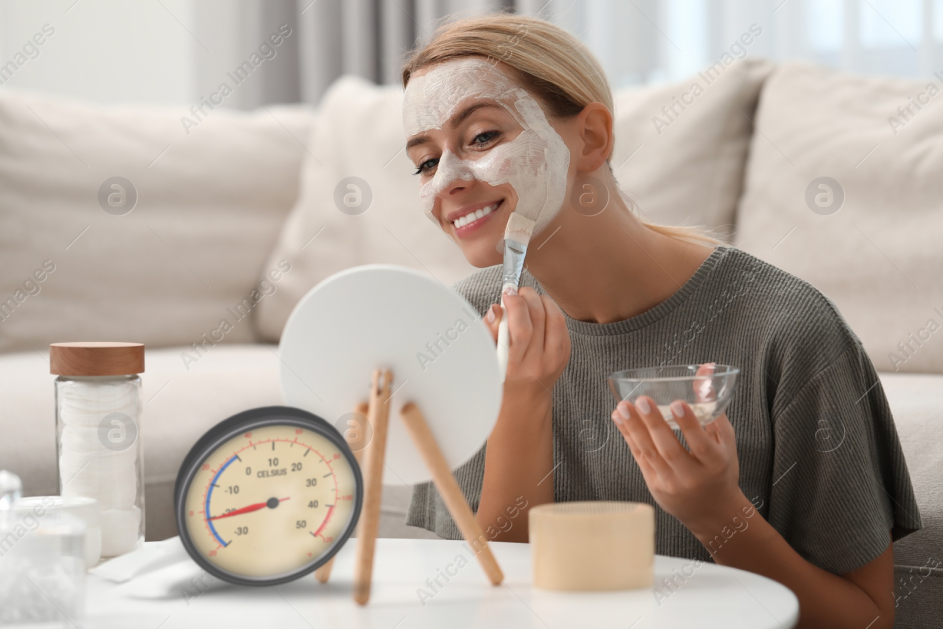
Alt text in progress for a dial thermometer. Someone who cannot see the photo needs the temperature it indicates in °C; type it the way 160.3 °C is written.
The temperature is -20 °C
